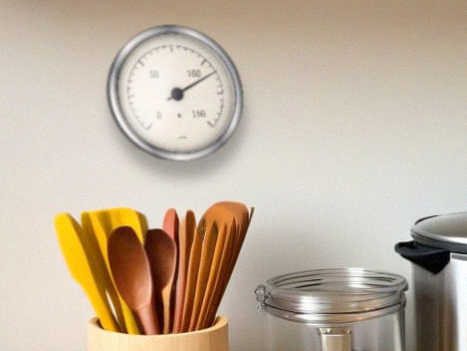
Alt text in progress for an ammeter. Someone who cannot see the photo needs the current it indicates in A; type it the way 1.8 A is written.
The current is 110 A
